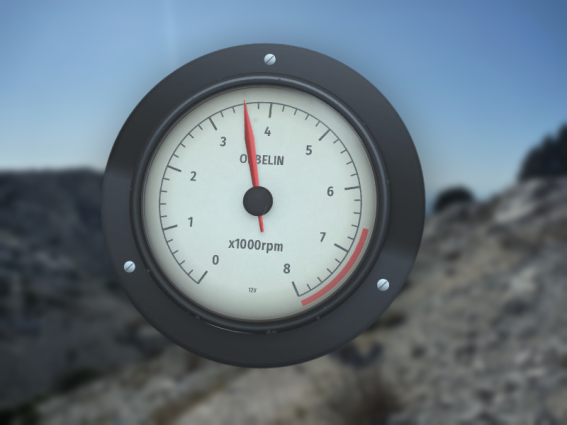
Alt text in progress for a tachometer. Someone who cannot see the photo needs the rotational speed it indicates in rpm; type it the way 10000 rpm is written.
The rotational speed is 3600 rpm
